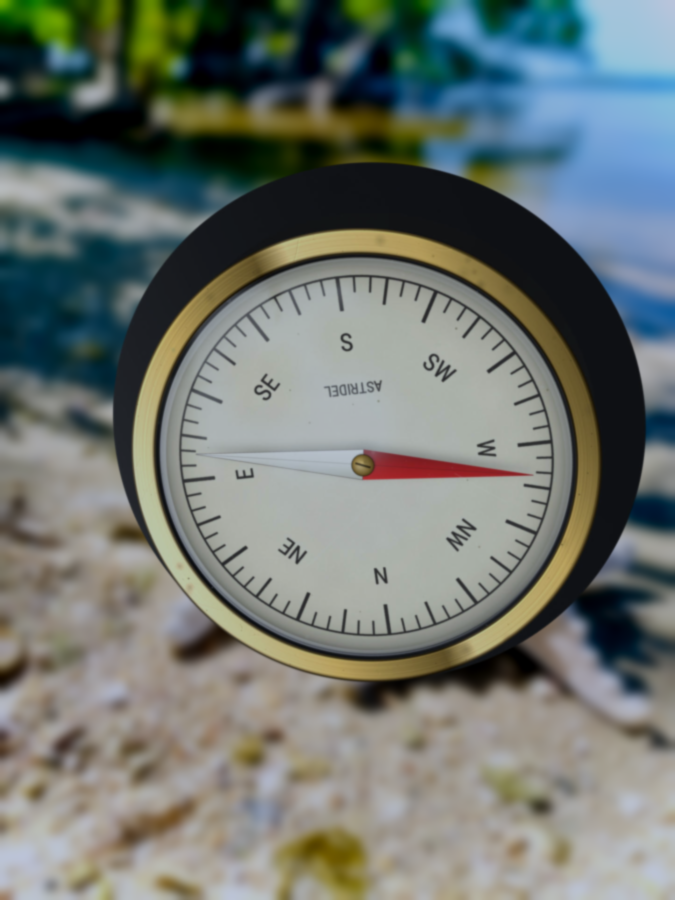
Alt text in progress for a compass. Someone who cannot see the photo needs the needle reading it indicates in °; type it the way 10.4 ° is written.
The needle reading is 280 °
